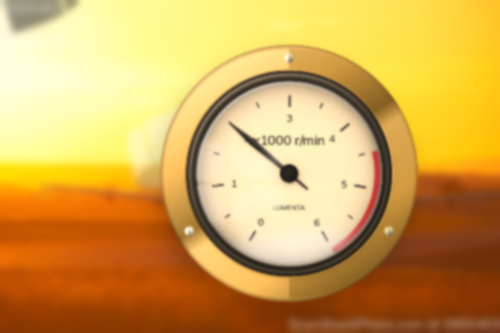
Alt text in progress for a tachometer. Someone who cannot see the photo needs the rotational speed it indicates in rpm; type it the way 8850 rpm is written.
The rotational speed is 2000 rpm
